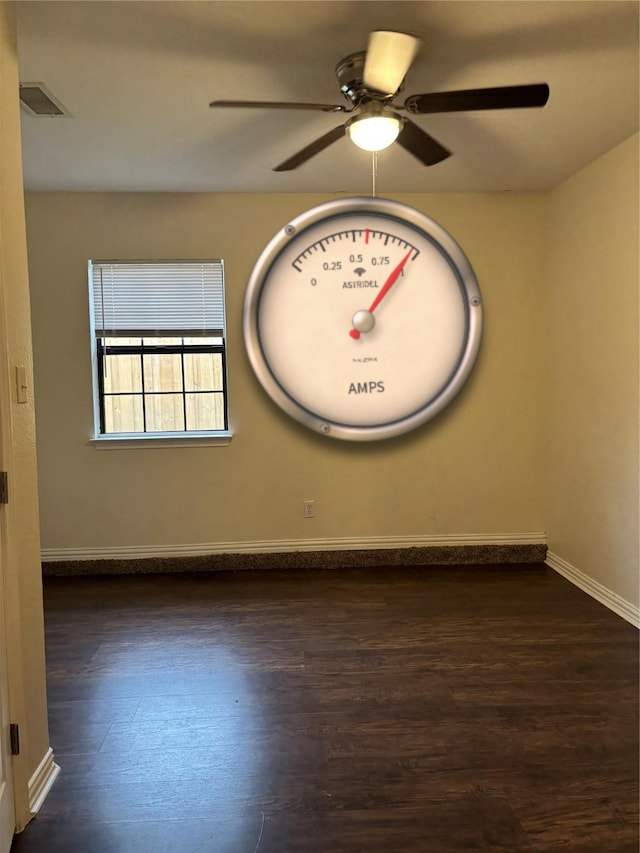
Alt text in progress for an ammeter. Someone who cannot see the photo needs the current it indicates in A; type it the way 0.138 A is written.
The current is 0.95 A
